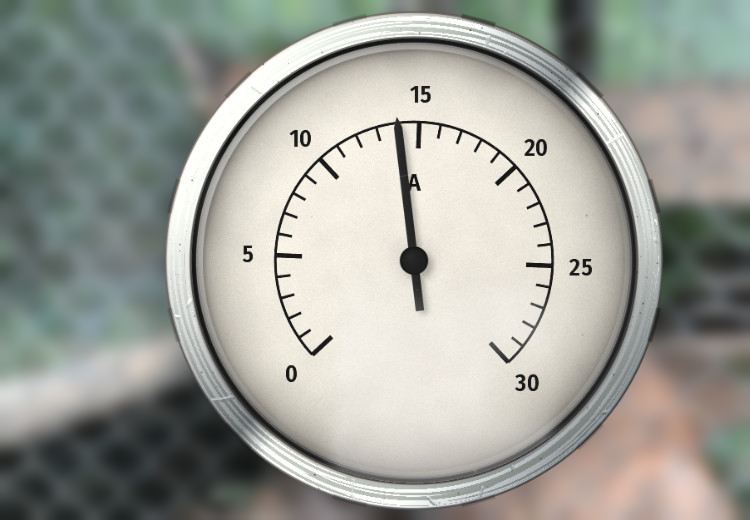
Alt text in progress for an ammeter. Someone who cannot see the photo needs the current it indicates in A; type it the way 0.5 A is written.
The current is 14 A
